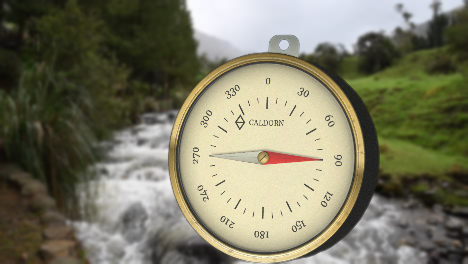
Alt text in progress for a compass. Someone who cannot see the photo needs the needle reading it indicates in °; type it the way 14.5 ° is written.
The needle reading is 90 °
